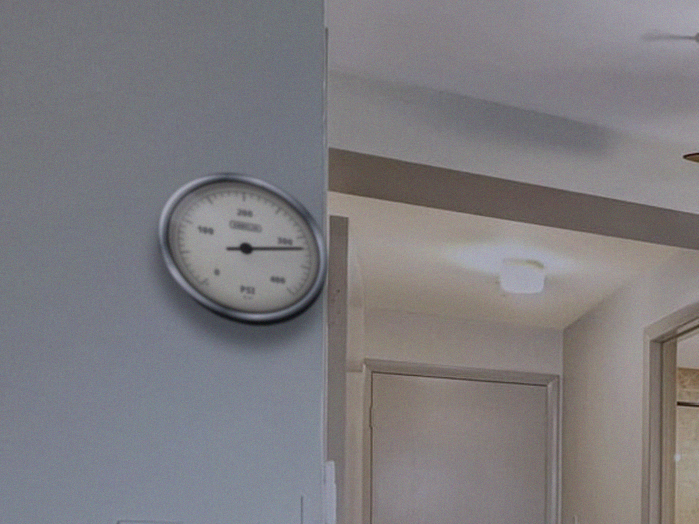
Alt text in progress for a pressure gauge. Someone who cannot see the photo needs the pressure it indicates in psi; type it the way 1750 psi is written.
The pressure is 320 psi
